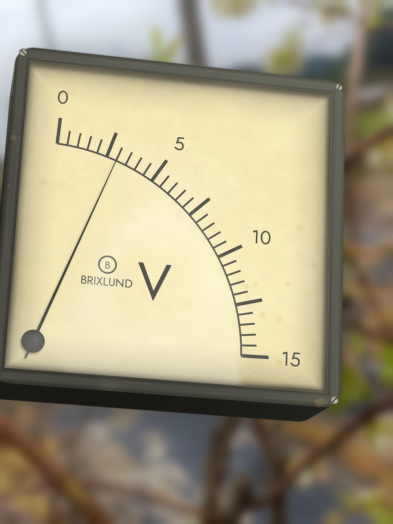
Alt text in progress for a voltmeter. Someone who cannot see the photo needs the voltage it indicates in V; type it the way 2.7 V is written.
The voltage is 3 V
